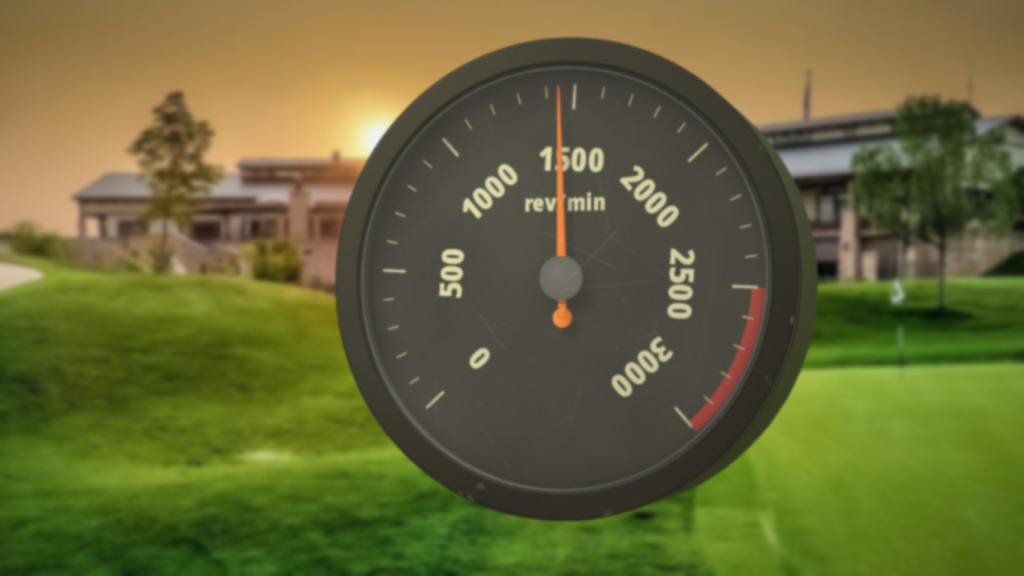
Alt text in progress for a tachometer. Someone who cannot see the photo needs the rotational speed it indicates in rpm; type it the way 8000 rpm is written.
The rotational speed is 1450 rpm
